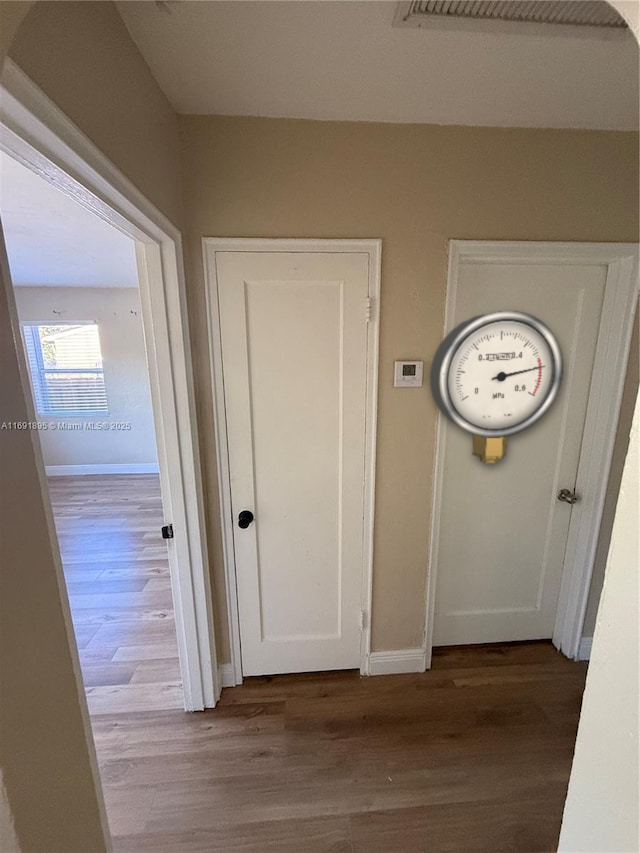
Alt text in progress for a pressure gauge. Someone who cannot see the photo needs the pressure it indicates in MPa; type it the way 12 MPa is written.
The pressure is 0.5 MPa
